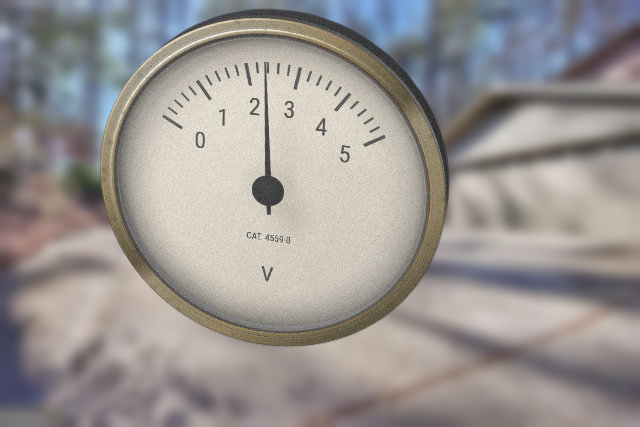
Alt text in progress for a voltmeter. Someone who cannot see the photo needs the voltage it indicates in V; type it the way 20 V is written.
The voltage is 2.4 V
